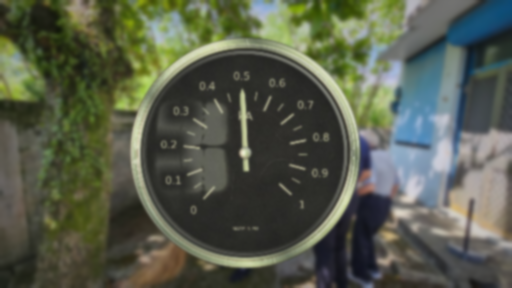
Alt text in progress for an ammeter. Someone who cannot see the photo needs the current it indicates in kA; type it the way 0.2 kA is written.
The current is 0.5 kA
